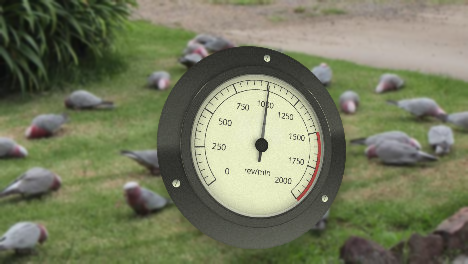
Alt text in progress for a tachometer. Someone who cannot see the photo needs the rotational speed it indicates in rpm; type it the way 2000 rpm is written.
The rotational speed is 1000 rpm
